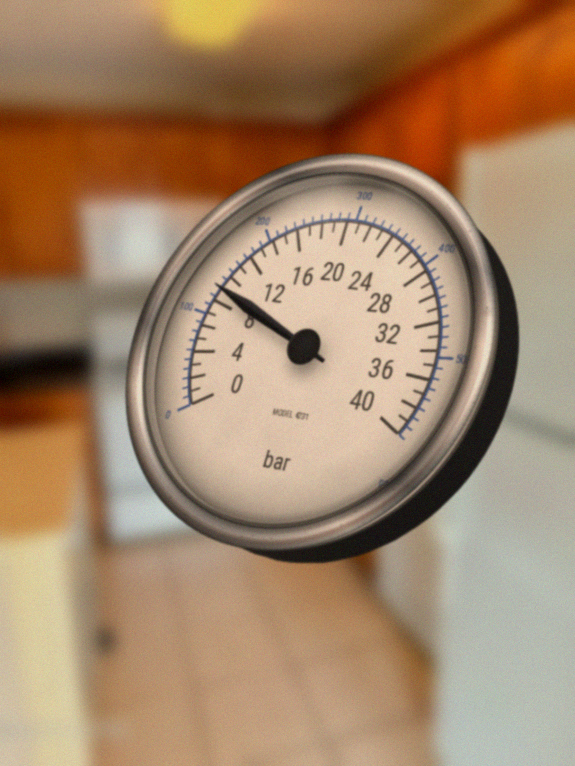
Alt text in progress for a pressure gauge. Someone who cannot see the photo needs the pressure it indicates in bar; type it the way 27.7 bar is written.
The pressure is 9 bar
